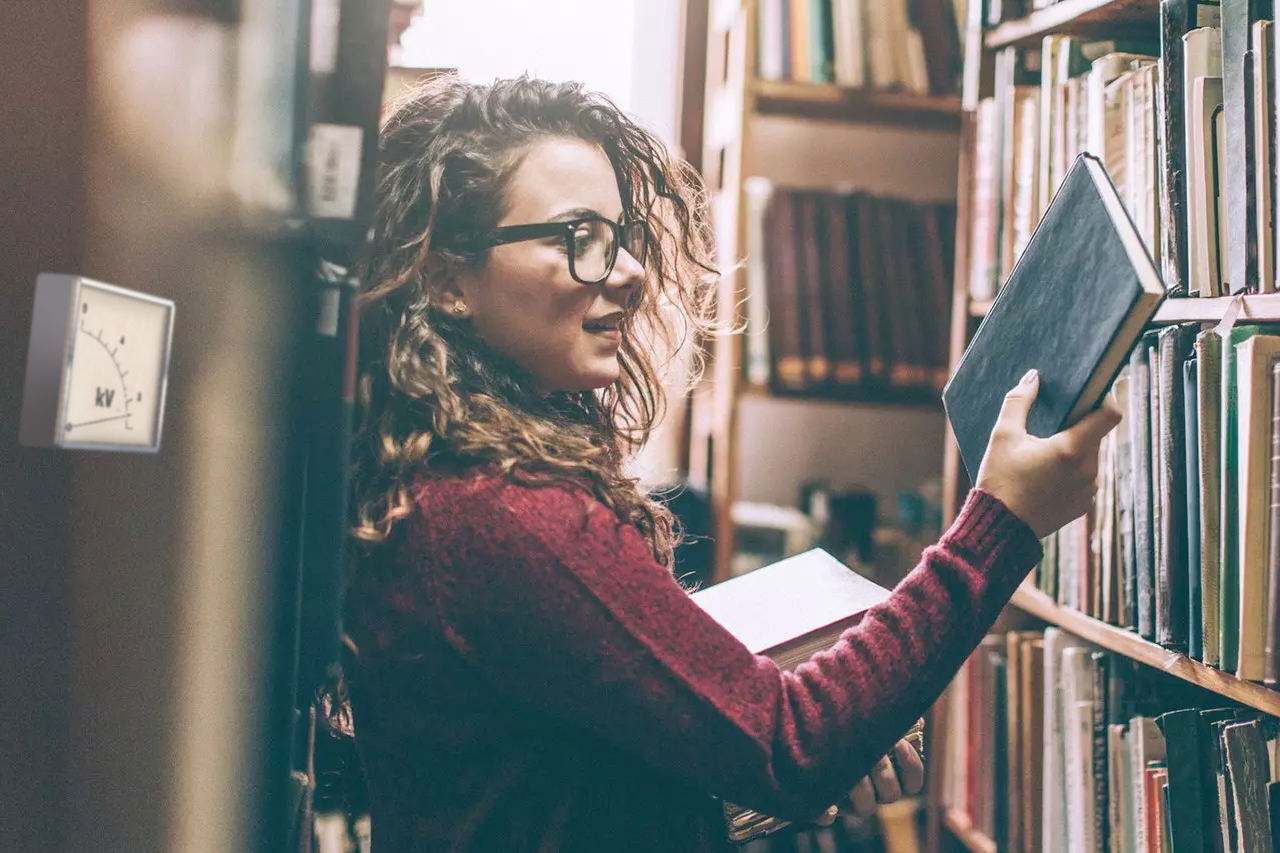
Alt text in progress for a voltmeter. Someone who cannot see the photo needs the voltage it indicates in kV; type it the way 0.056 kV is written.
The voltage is 9 kV
